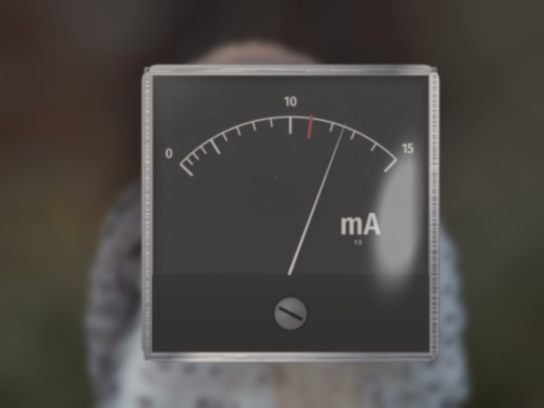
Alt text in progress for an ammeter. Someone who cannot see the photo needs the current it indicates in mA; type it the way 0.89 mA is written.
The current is 12.5 mA
